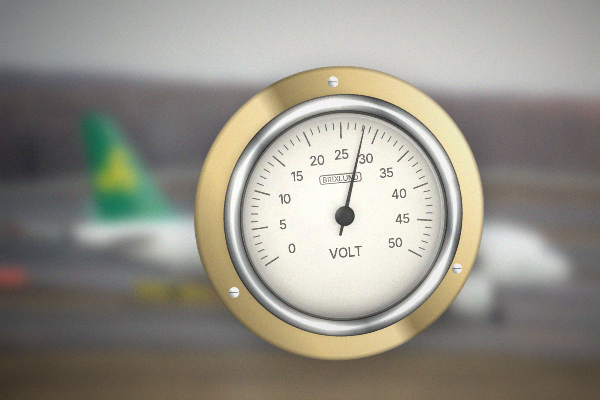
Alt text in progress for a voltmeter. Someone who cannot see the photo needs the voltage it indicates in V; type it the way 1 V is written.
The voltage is 28 V
